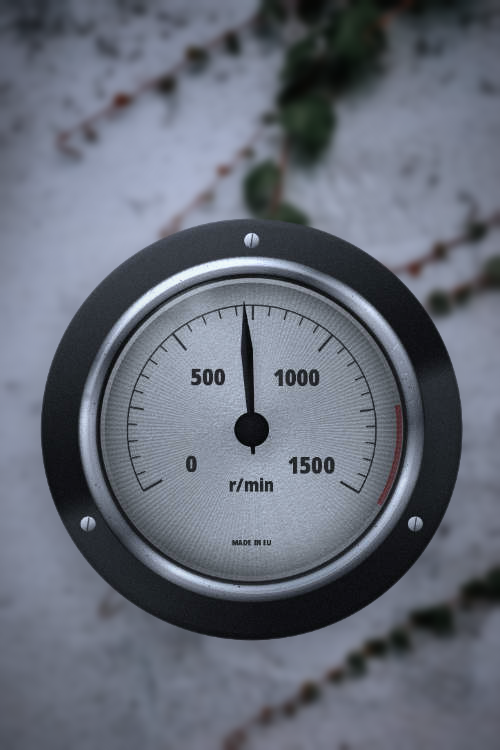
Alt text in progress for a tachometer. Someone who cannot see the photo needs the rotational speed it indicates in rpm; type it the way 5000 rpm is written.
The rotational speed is 725 rpm
